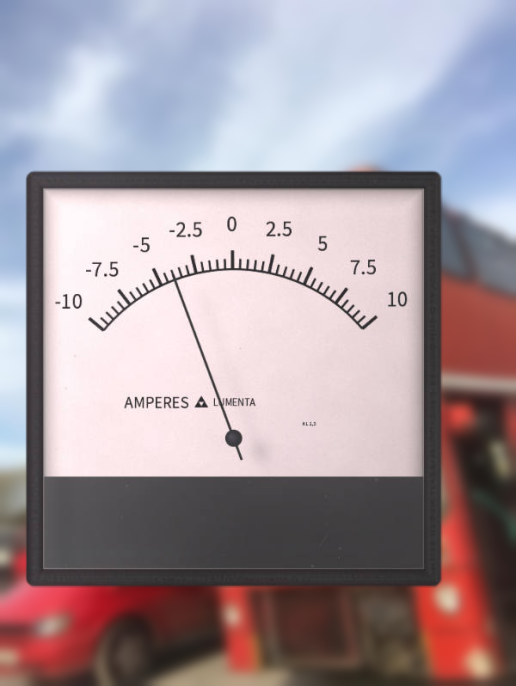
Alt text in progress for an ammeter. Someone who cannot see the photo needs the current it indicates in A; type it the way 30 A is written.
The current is -4 A
